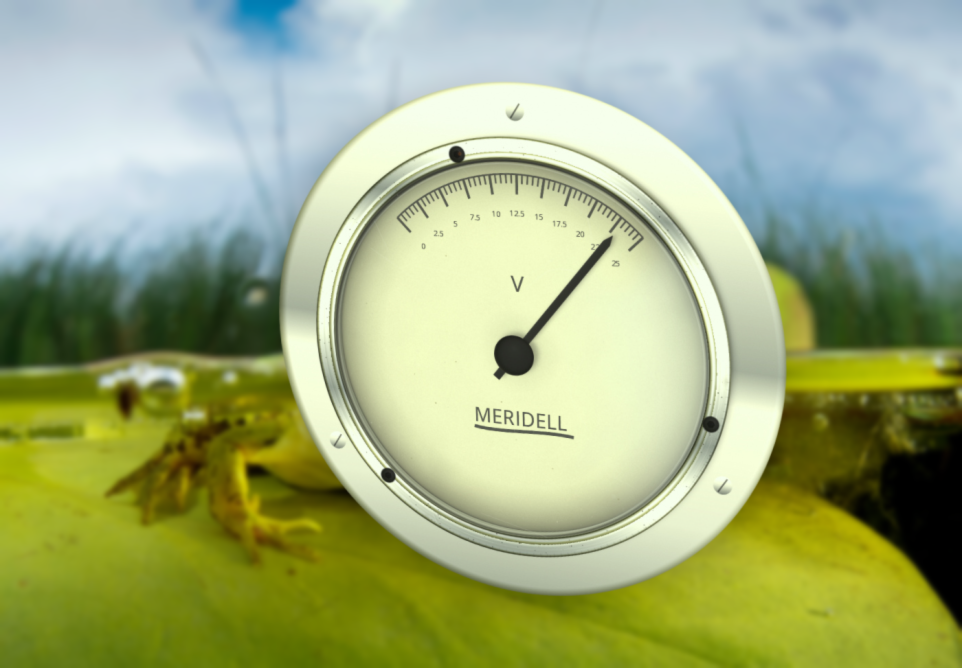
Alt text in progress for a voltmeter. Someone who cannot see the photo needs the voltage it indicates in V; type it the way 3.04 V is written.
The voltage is 23 V
